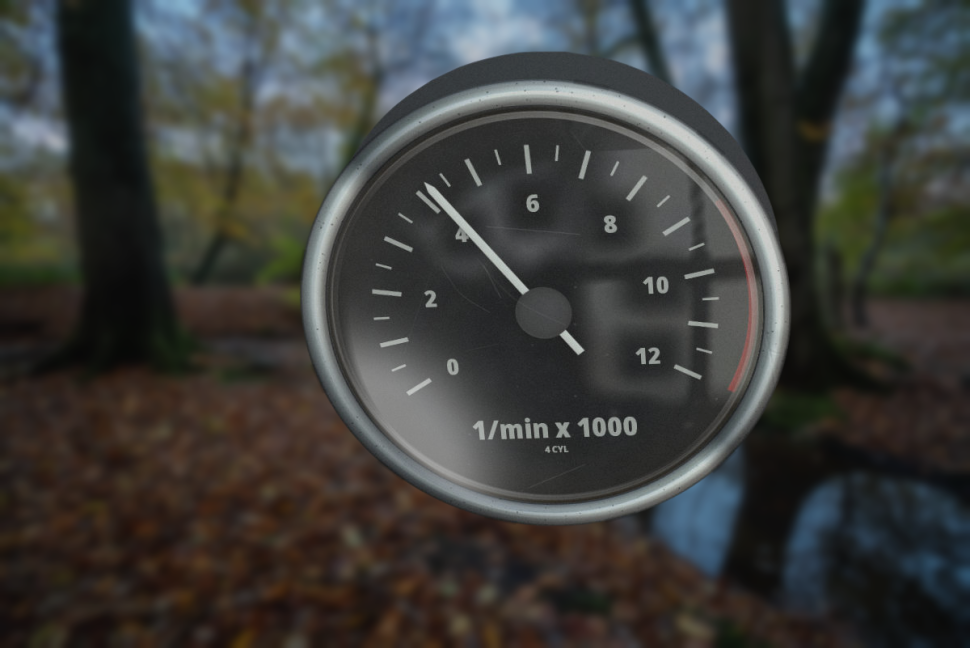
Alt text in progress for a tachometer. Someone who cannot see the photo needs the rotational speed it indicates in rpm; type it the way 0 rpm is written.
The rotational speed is 4250 rpm
